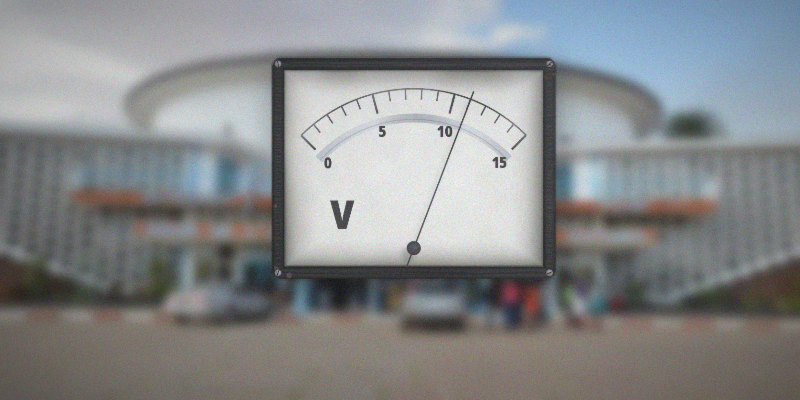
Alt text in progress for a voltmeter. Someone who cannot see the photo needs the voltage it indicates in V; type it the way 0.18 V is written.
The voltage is 11 V
